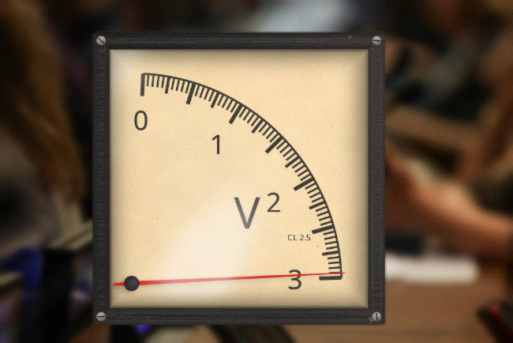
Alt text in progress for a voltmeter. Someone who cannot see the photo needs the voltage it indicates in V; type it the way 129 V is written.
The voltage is 2.95 V
